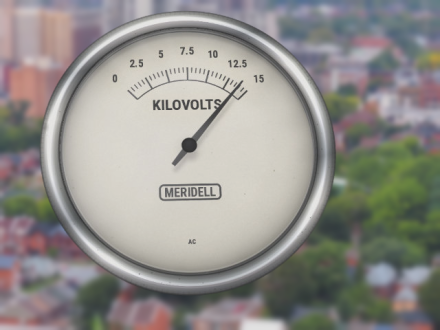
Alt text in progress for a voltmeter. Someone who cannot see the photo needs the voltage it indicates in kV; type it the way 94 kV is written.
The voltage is 14 kV
